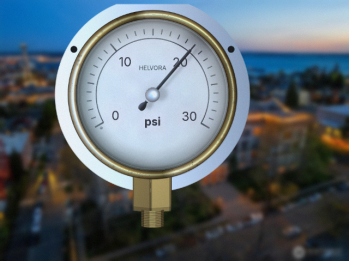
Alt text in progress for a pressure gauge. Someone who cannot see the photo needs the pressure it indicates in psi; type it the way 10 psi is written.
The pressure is 20 psi
